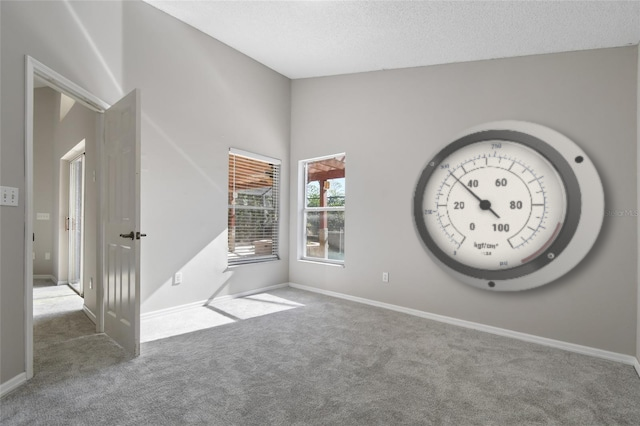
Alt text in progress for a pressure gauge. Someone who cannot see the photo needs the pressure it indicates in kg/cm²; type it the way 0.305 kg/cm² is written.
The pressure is 35 kg/cm²
